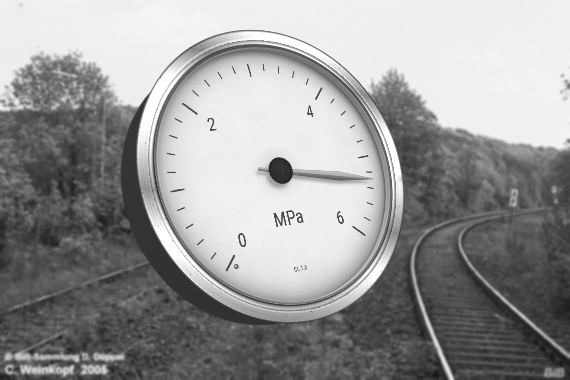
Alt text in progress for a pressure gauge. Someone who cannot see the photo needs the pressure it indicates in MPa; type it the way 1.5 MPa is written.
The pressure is 5.3 MPa
